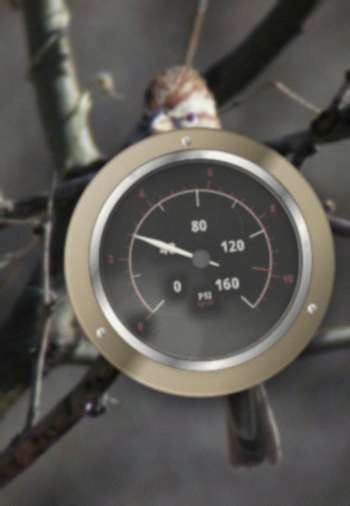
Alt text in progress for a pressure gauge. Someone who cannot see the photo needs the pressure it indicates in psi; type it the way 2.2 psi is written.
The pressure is 40 psi
